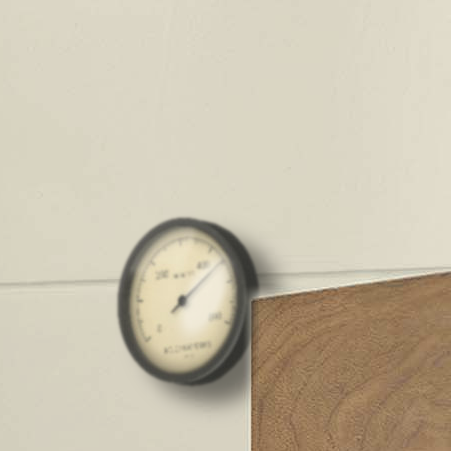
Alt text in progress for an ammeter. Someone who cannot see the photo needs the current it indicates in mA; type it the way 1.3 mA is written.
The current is 450 mA
